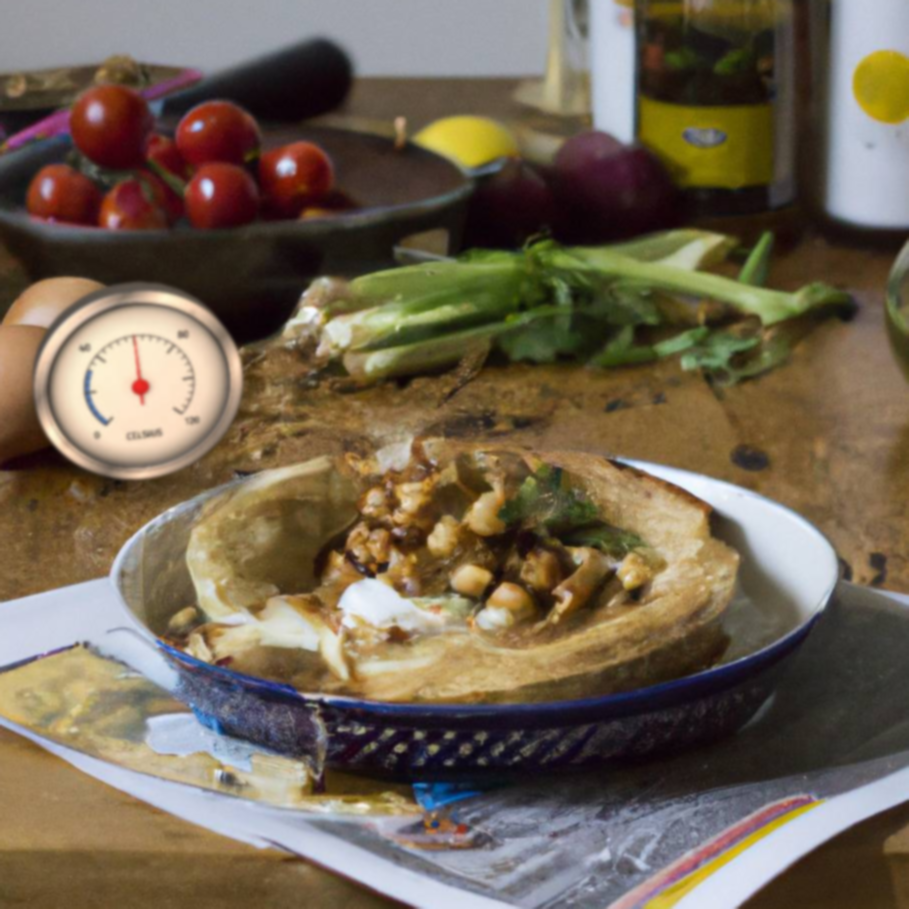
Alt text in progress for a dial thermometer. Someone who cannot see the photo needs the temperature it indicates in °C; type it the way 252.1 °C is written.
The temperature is 60 °C
